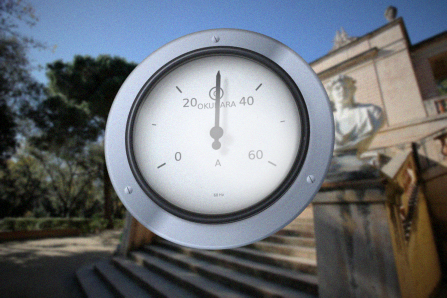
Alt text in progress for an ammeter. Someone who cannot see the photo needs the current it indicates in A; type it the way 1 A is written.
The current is 30 A
